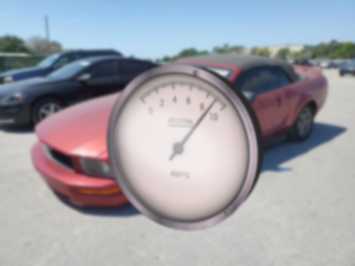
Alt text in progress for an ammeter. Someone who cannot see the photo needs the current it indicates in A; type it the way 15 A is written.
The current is 9 A
